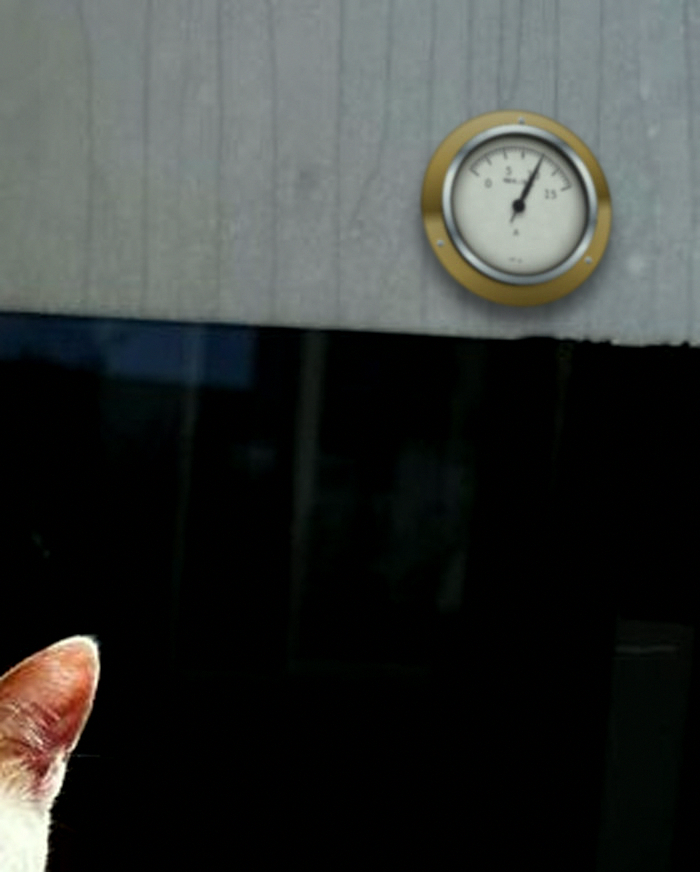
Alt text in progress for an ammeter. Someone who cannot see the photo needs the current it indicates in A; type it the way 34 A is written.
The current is 10 A
